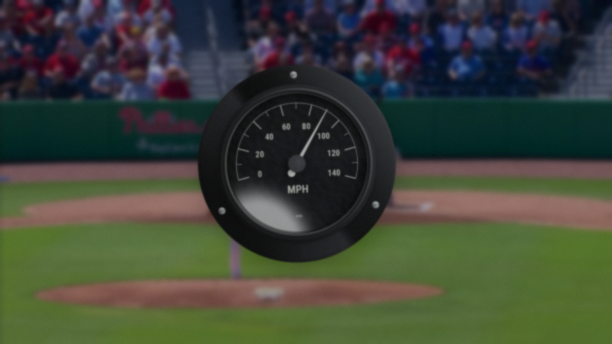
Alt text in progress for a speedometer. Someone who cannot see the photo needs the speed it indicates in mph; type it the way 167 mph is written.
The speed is 90 mph
